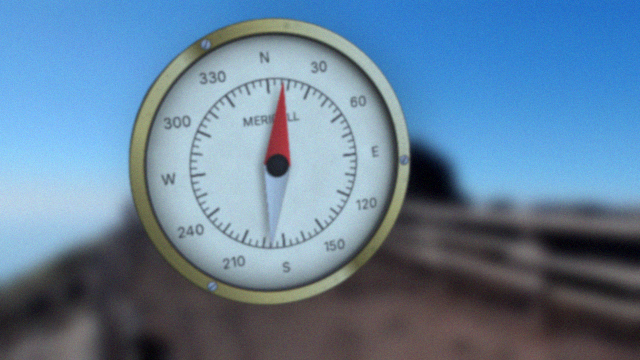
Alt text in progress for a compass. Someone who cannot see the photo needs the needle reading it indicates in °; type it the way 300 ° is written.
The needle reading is 10 °
